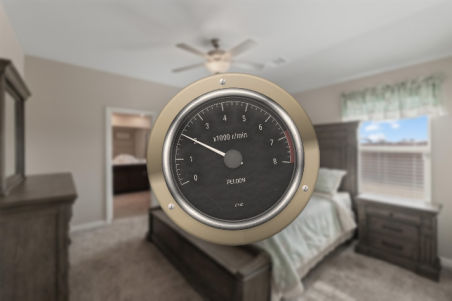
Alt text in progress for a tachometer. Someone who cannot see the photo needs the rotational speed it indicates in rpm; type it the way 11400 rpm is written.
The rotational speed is 2000 rpm
